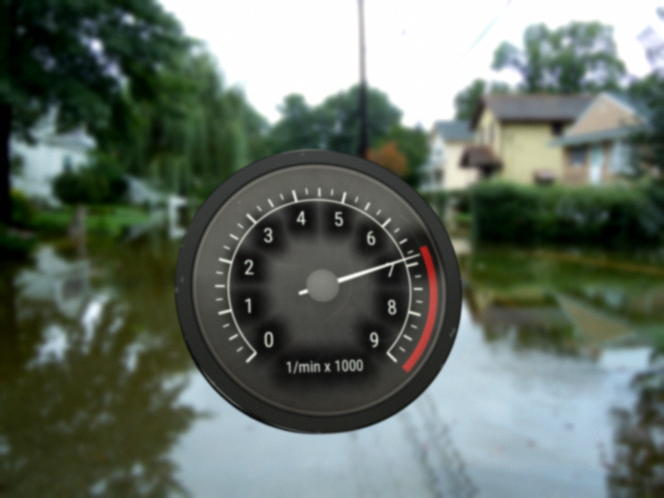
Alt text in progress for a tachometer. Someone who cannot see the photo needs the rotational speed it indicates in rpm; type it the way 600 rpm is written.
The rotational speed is 6875 rpm
